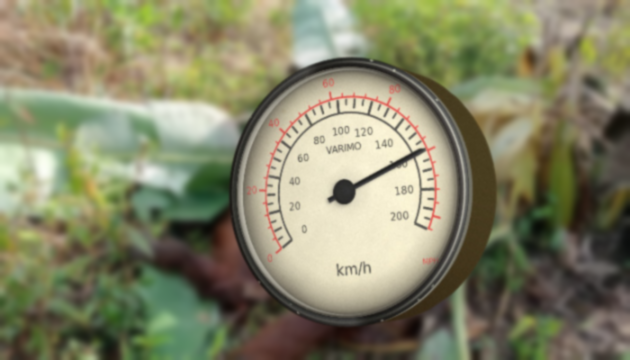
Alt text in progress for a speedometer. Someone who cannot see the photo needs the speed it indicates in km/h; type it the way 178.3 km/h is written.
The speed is 160 km/h
